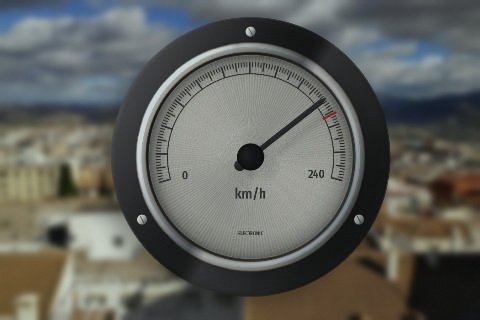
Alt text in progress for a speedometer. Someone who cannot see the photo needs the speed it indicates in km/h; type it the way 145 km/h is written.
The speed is 180 km/h
